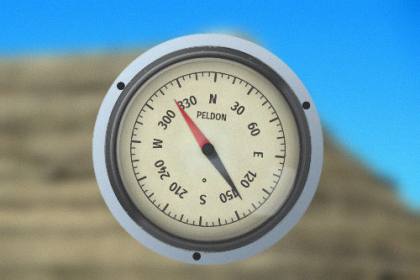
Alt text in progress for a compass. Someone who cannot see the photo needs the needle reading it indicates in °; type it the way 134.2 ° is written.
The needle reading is 320 °
